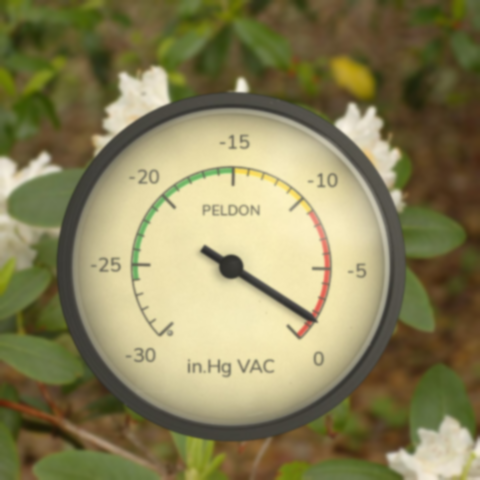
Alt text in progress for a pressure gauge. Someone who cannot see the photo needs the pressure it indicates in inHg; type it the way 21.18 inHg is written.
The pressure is -1.5 inHg
